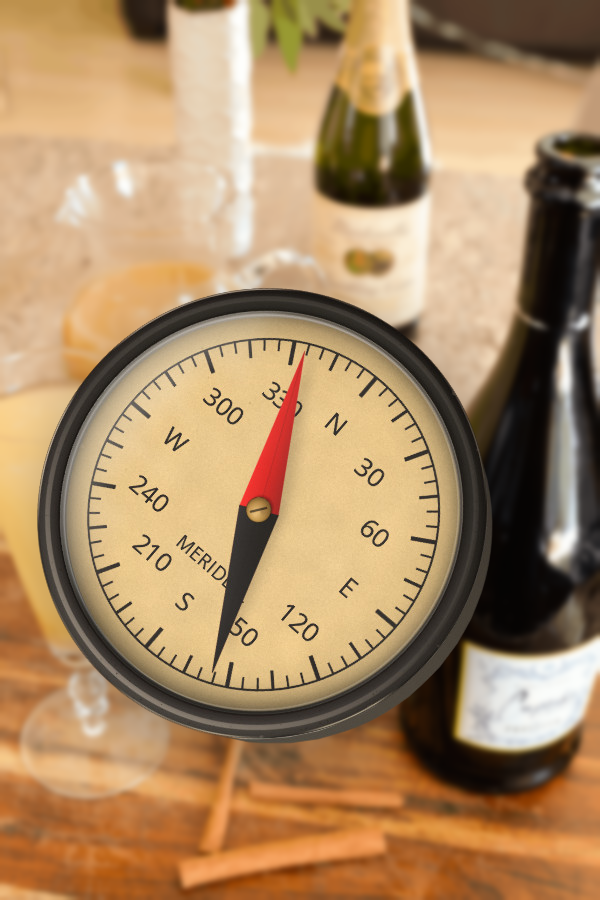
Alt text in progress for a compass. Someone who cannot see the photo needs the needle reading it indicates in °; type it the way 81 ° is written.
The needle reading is 335 °
